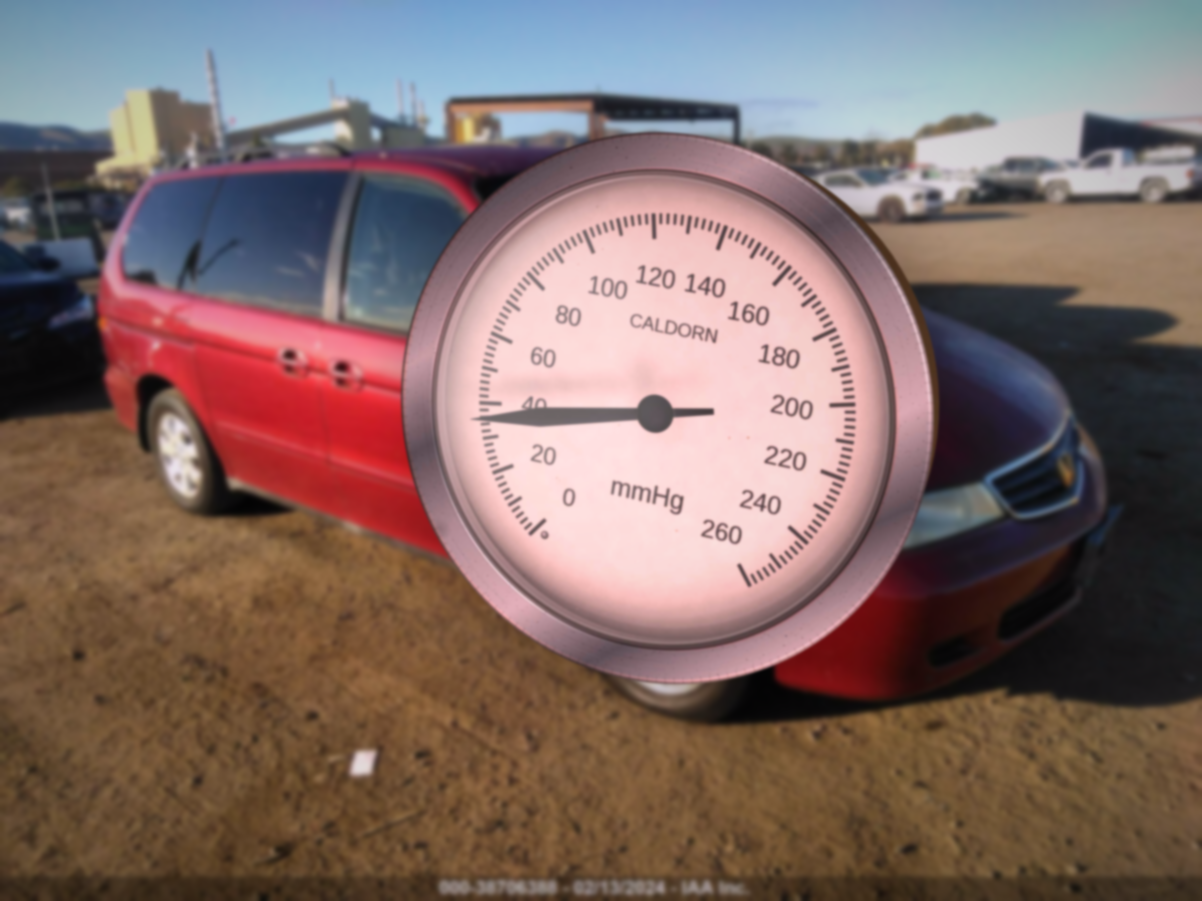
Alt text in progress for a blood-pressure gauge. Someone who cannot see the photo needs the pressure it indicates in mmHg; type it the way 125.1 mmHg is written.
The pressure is 36 mmHg
